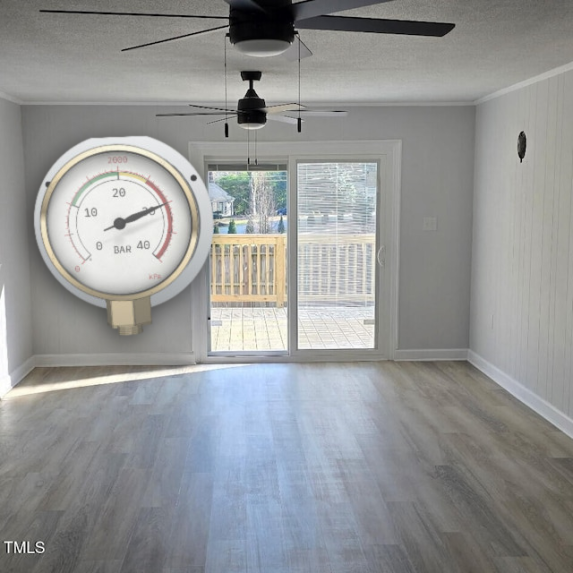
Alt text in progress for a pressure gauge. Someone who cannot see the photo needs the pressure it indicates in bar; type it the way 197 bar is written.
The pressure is 30 bar
